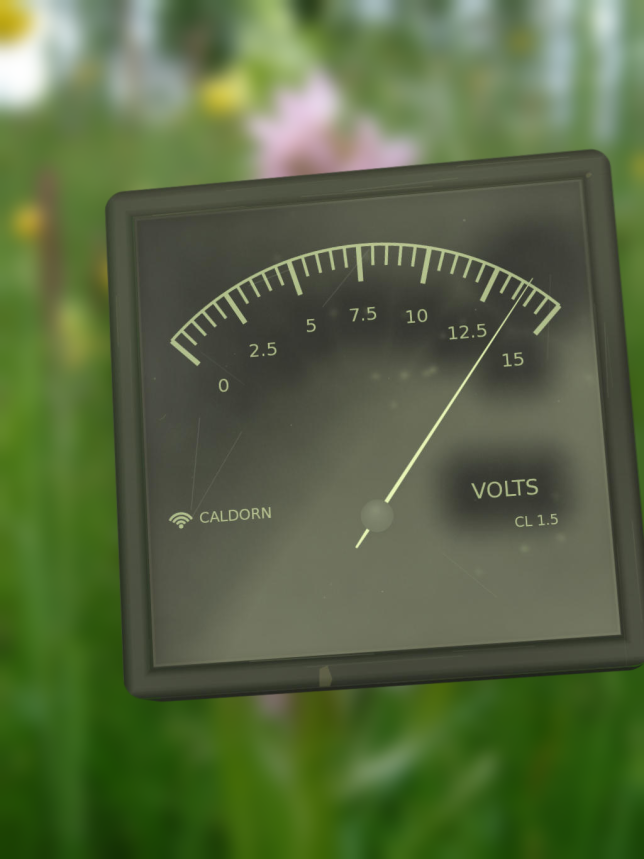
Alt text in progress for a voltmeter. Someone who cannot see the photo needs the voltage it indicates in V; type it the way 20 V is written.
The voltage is 13.75 V
